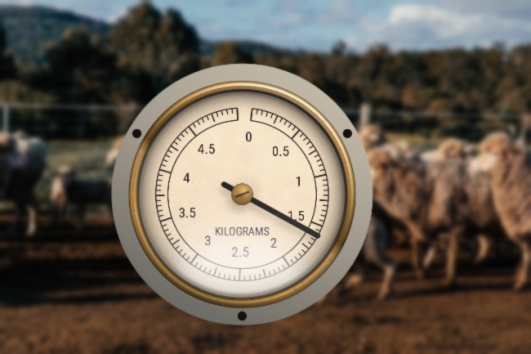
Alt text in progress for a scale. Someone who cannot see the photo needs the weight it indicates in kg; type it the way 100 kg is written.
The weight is 1.6 kg
